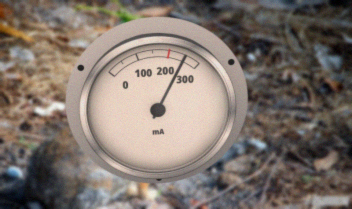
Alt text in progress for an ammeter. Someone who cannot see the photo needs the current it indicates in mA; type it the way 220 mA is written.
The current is 250 mA
